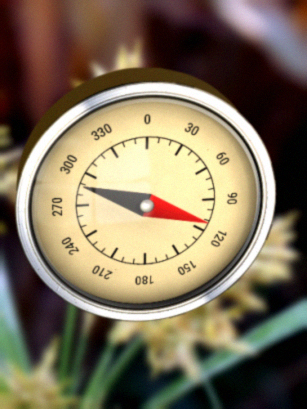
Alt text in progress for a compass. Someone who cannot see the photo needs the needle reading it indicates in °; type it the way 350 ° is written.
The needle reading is 110 °
